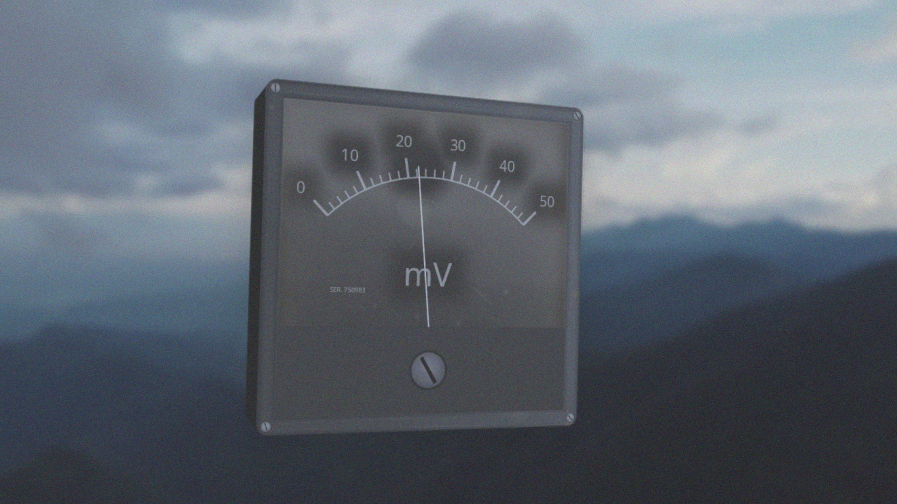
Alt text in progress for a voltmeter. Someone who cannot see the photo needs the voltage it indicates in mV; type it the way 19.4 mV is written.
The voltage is 22 mV
